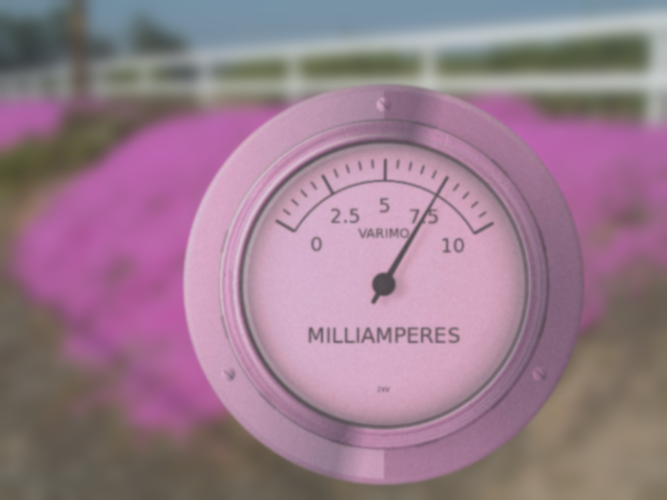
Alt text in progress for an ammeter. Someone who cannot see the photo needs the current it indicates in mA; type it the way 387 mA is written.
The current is 7.5 mA
